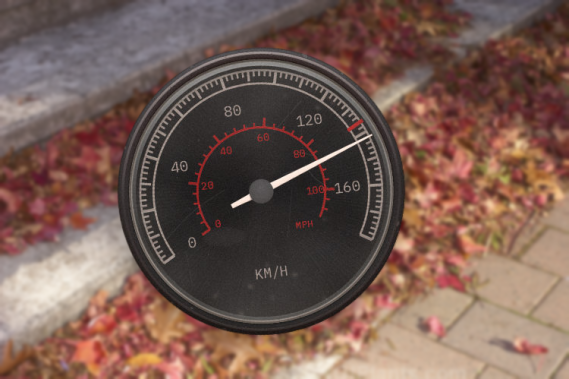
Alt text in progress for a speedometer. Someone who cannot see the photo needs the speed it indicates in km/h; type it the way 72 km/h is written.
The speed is 142 km/h
